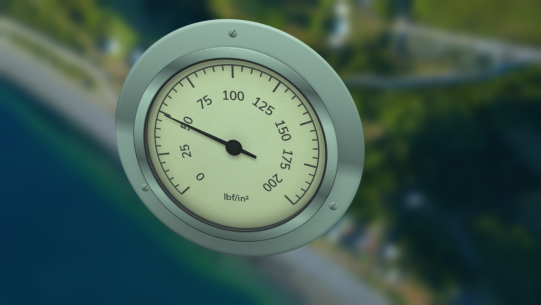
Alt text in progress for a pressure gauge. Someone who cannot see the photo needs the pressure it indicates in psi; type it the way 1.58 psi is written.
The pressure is 50 psi
